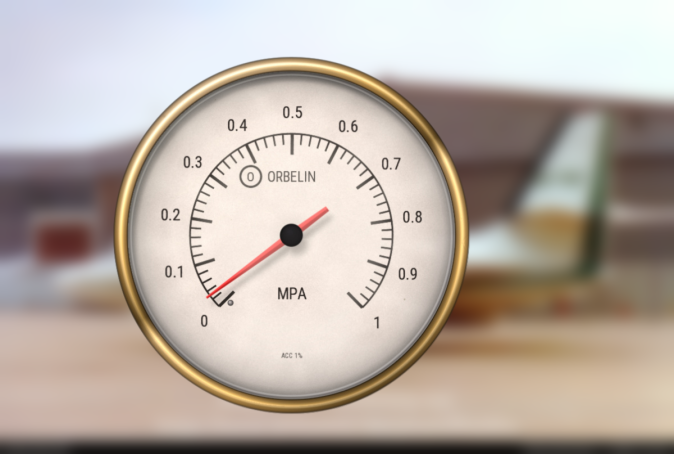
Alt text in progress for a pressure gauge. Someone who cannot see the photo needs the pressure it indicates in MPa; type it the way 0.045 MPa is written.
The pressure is 0.03 MPa
